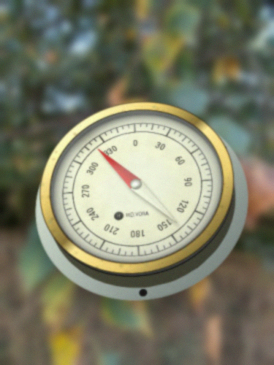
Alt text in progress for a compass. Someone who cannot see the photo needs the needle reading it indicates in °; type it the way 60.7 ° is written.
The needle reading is 320 °
